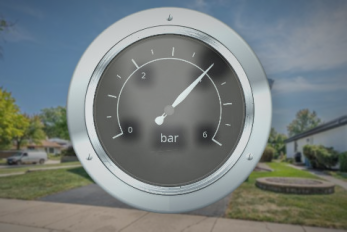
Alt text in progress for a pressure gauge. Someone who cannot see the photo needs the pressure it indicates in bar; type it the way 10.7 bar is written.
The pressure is 4 bar
